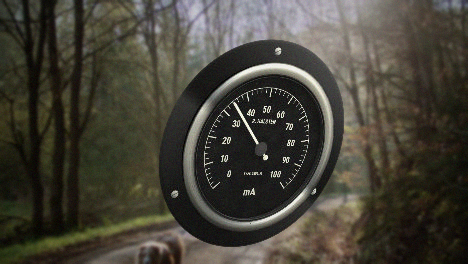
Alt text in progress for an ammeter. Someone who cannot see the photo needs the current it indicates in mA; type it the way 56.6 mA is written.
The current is 34 mA
